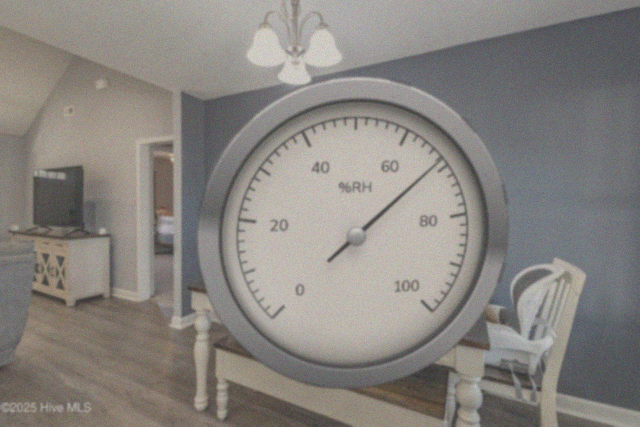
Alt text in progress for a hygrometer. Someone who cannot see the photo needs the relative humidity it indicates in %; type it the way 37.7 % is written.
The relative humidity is 68 %
